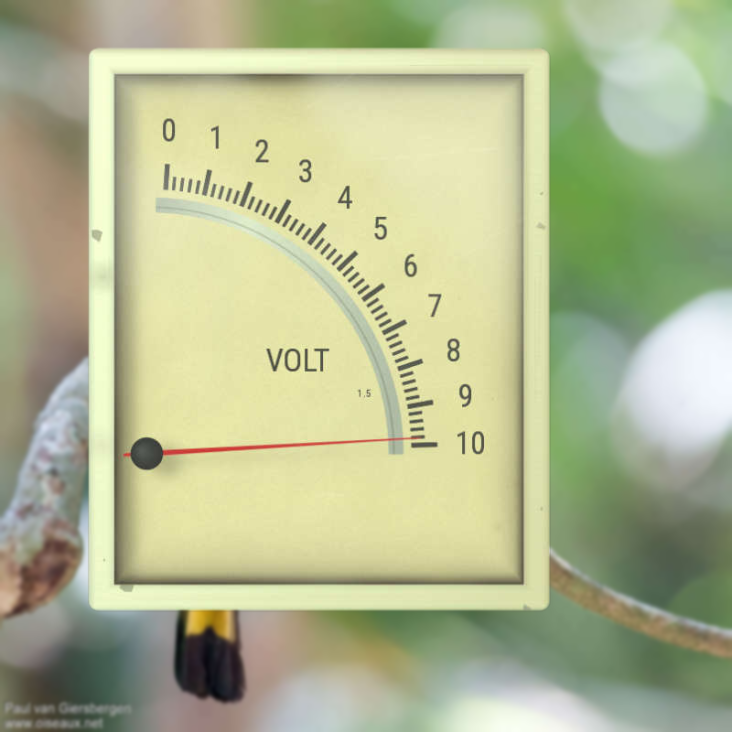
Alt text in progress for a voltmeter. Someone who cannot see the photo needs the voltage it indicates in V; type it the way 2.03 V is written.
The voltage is 9.8 V
